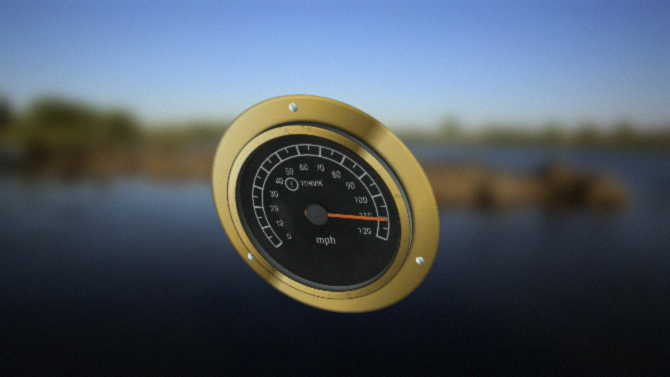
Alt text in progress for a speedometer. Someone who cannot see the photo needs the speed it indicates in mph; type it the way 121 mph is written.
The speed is 110 mph
